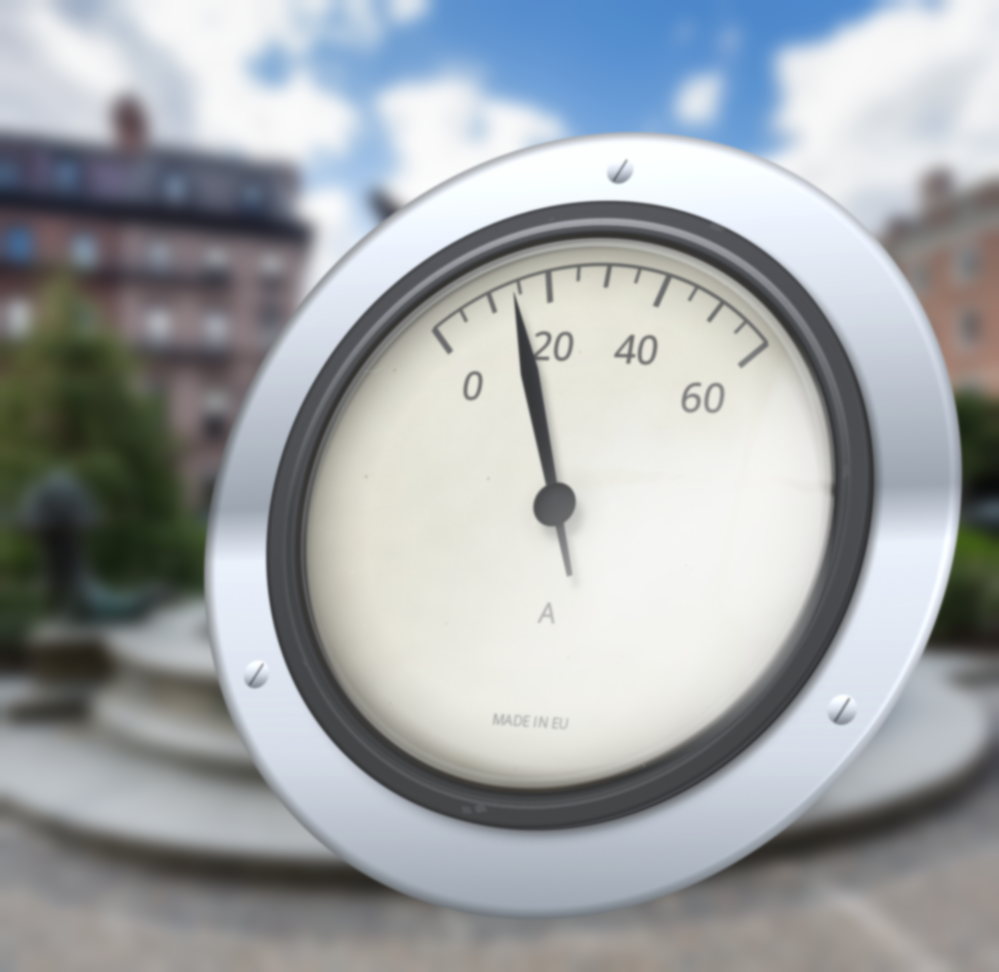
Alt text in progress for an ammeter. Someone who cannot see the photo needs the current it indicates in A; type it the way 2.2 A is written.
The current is 15 A
